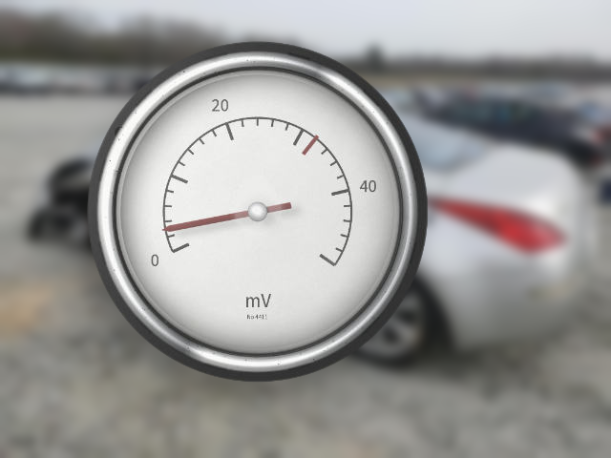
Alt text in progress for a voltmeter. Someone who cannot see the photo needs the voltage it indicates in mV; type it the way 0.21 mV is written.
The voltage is 3 mV
